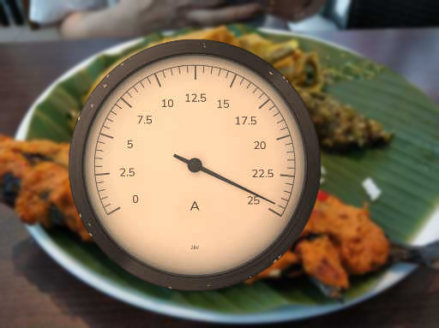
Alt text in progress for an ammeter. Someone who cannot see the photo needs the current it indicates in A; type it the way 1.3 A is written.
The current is 24.5 A
